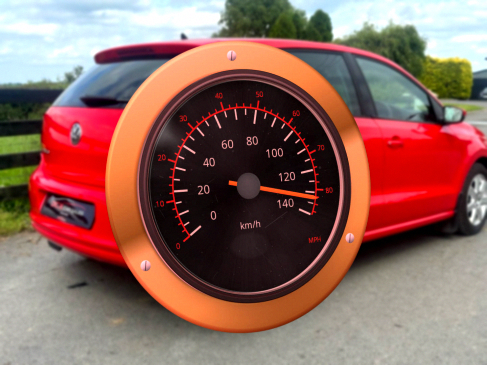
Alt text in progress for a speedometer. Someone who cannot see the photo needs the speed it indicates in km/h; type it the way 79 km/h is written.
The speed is 132.5 km/h
